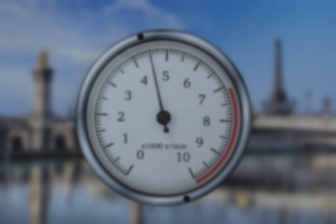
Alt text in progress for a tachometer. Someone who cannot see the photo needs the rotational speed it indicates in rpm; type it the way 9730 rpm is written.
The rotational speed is 4500 rpm
